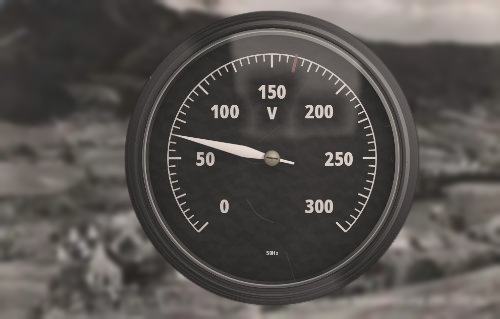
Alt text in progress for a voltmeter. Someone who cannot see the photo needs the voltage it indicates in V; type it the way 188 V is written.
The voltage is 65 V
